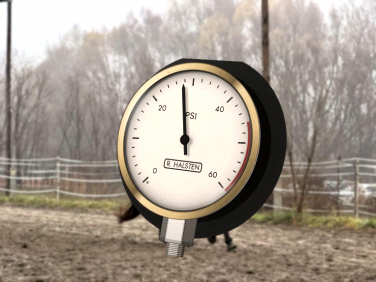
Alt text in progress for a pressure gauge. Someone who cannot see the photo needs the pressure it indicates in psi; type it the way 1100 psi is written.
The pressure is 28 psi
